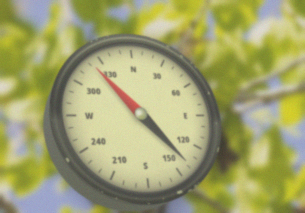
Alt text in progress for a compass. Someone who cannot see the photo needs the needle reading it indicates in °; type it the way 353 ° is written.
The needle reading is 320 °
